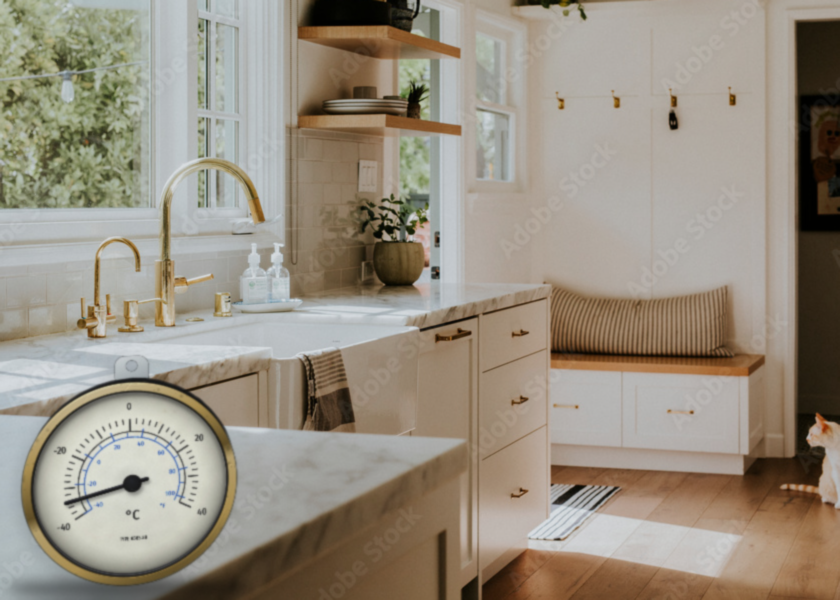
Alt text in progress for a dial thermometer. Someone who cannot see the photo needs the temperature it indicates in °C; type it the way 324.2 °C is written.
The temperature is -34 °C
